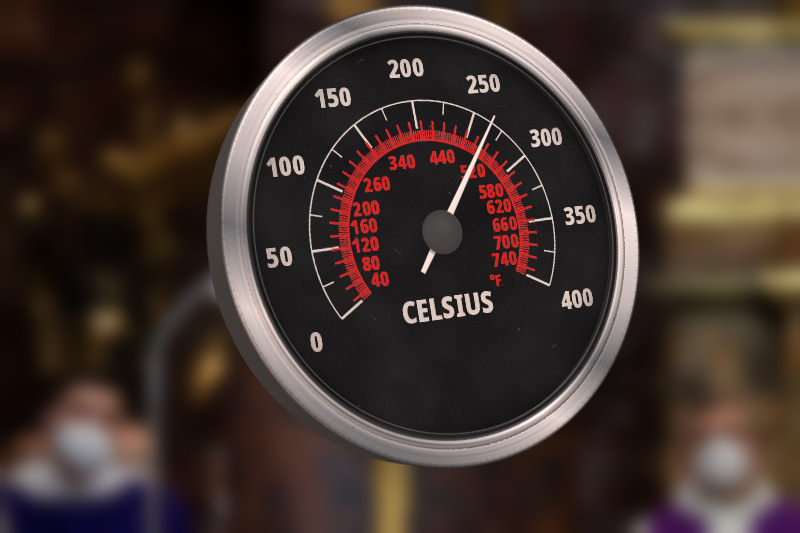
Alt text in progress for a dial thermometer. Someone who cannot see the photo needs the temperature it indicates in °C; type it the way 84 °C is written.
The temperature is 262.5 °C
